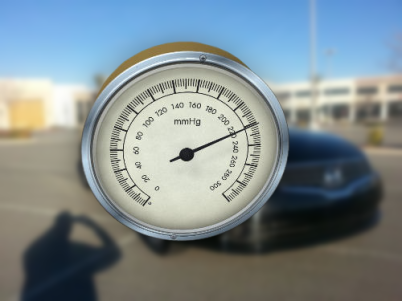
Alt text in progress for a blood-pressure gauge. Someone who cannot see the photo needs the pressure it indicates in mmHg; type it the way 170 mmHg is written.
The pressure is 220 mmHg
